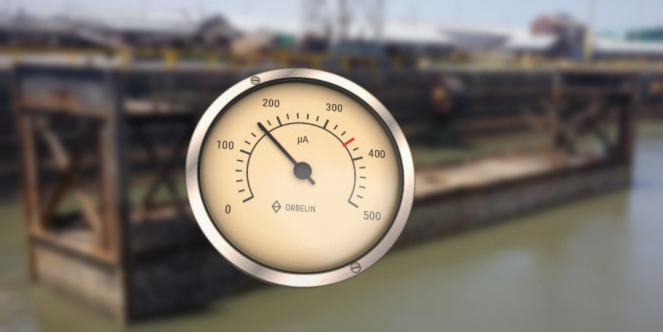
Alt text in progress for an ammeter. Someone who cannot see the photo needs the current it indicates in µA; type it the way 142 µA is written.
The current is 160 µA
